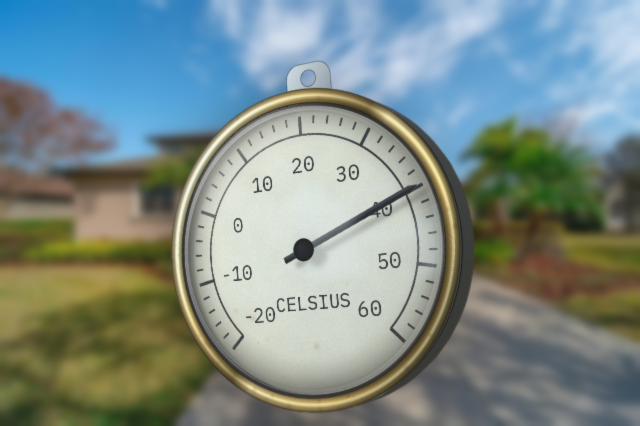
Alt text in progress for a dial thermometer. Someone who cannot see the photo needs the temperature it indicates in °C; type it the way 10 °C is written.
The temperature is 40 °C
